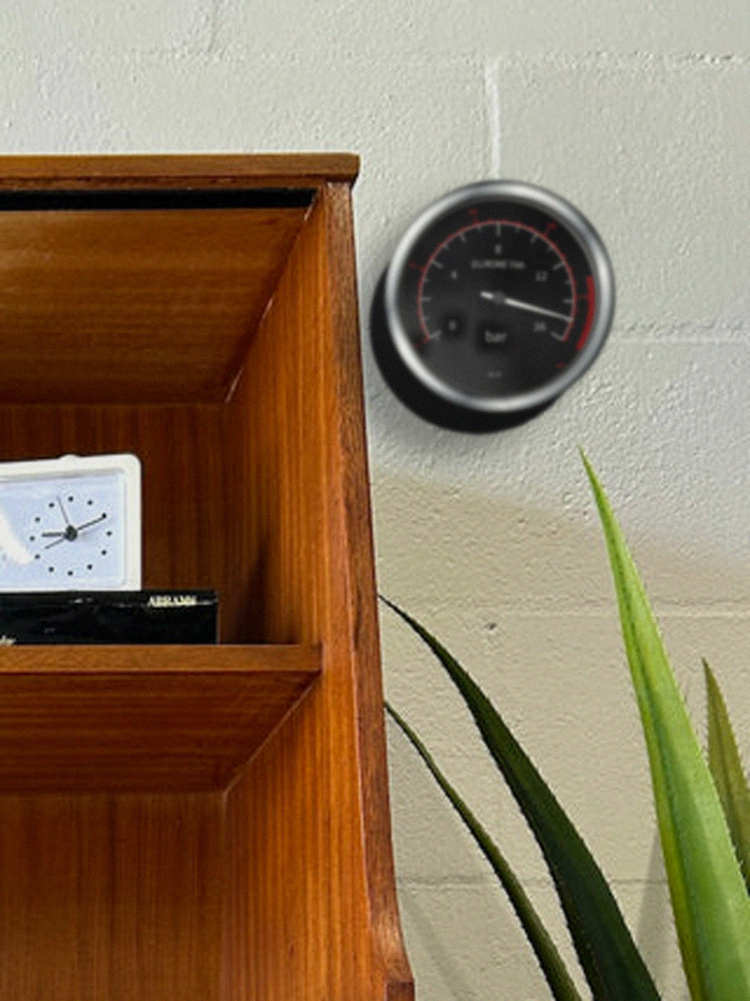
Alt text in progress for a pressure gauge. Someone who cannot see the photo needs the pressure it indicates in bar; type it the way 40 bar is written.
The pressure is 15 bar
